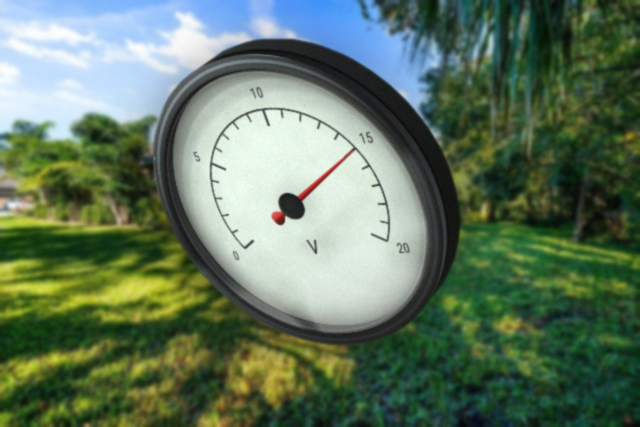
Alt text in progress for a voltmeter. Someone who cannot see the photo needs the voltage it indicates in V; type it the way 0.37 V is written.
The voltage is 15 V
